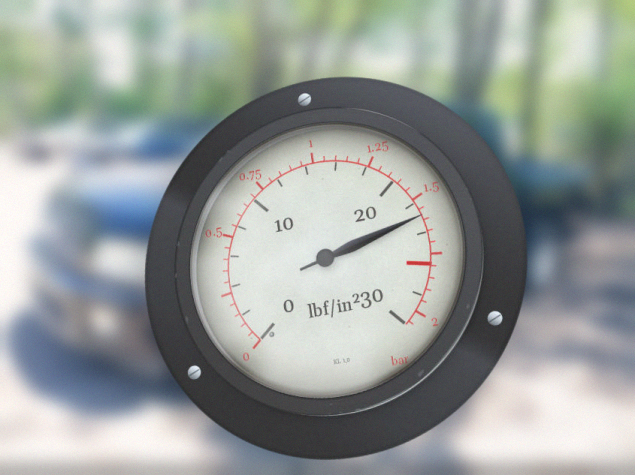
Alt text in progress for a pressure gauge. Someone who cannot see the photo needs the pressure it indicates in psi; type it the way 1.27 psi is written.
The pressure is 23 psi
